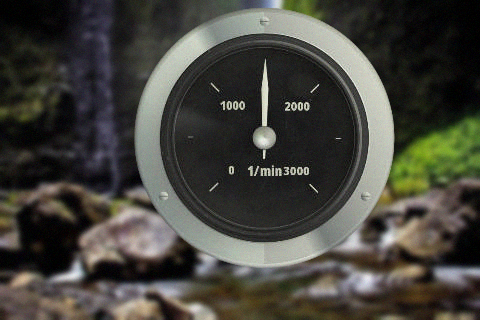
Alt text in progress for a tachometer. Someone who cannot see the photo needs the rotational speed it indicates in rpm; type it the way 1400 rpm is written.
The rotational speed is 1500 rpm
